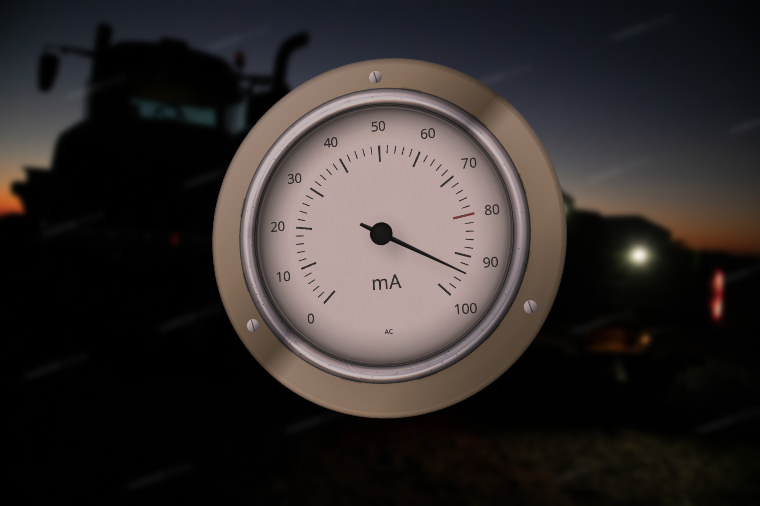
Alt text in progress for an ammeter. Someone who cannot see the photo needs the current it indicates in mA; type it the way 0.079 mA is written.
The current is 94 mA
